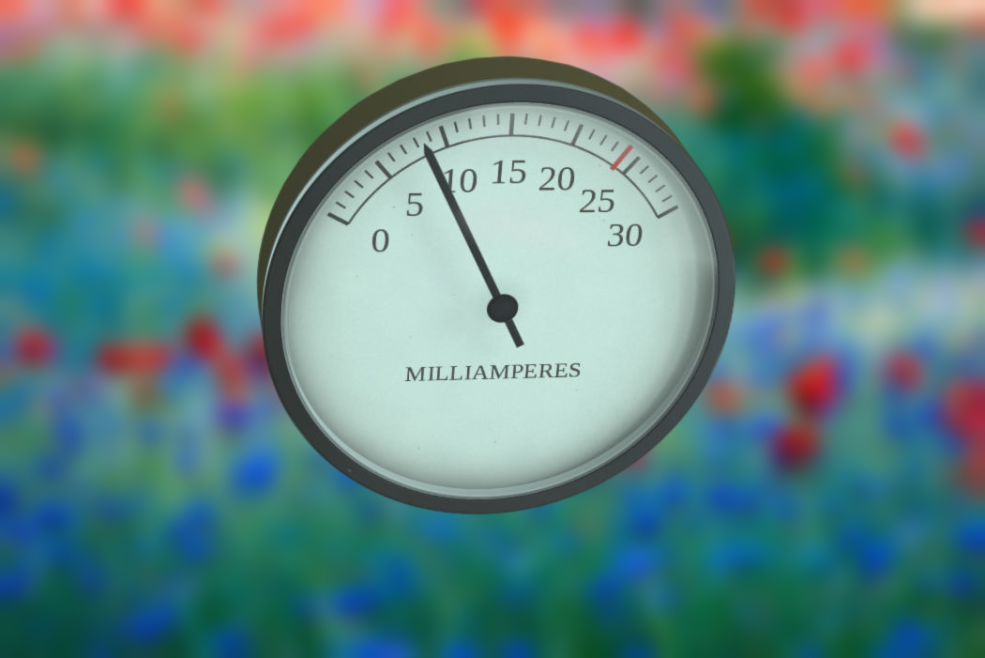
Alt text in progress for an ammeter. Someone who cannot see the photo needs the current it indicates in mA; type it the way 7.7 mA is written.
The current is 8.5 mA
